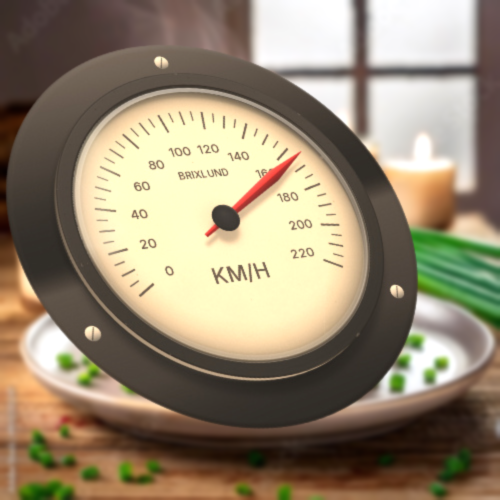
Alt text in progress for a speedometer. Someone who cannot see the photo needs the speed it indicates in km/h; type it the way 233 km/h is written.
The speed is 165 km/h
